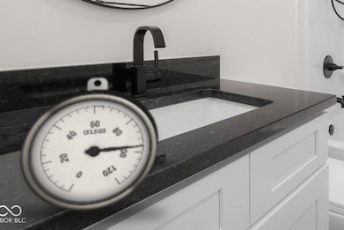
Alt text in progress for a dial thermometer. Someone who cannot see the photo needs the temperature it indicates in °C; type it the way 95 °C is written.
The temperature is 96 °C
